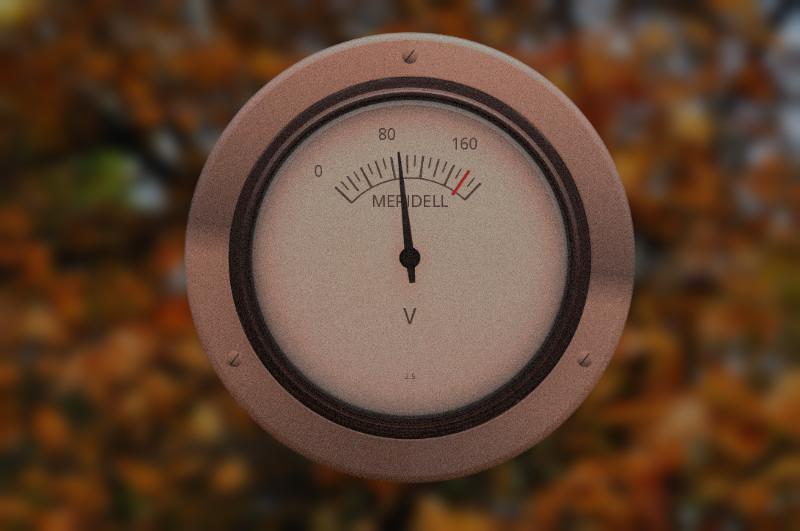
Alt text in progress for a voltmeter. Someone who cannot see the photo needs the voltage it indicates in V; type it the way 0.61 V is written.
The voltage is 90 V
